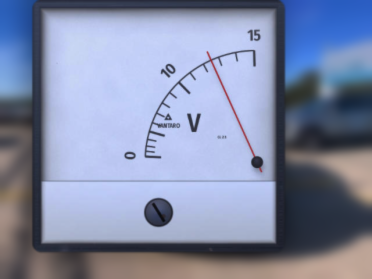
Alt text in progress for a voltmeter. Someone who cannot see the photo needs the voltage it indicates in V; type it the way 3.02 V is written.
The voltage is 12.5 V
